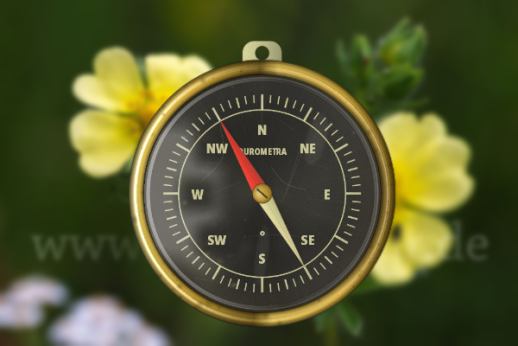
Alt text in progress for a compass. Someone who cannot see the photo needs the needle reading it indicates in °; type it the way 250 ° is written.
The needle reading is 330 °
